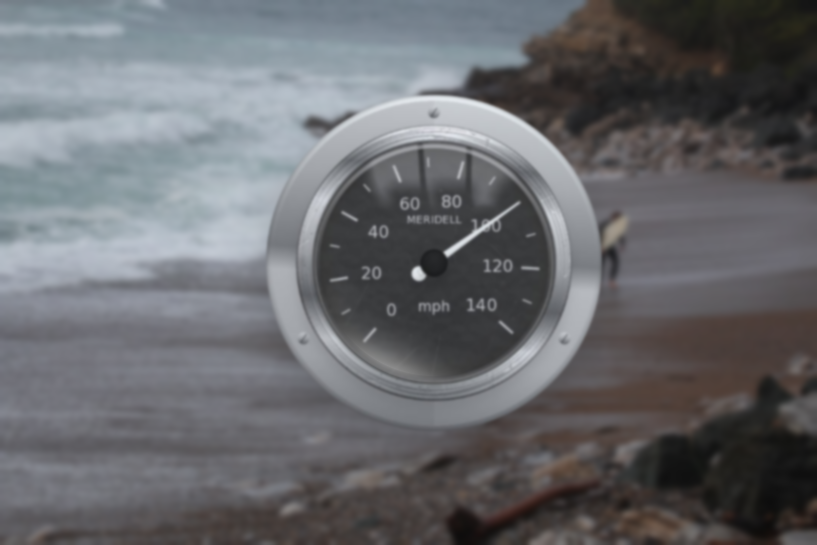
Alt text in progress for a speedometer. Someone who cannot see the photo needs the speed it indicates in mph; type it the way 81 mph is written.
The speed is 100 mph
